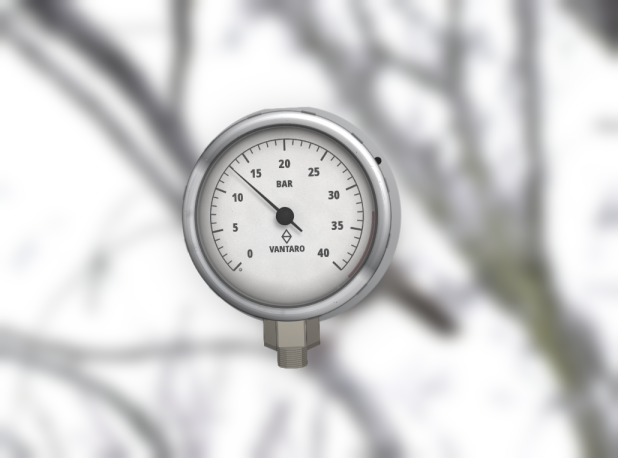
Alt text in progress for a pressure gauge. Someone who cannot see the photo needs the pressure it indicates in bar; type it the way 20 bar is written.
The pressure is 13 bar
